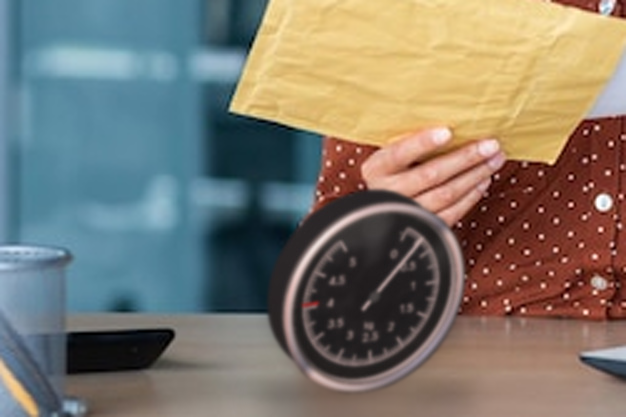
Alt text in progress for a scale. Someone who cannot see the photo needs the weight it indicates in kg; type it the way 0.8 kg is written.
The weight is 0.25 kg
